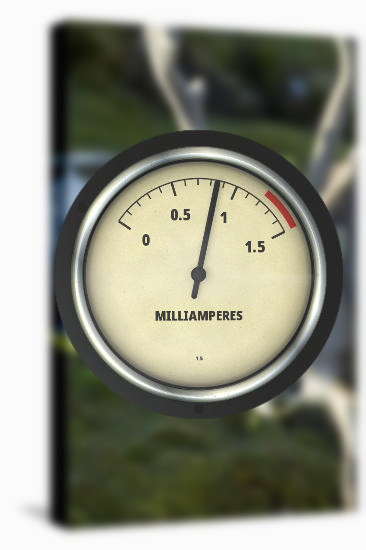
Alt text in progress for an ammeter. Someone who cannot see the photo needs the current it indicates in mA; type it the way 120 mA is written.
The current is 0.85 mA
